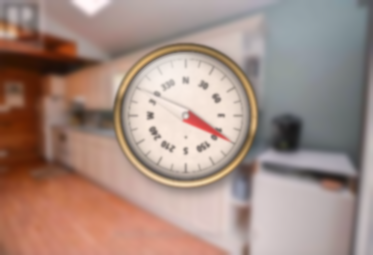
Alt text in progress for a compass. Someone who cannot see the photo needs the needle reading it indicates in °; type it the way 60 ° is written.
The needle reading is 120 °
